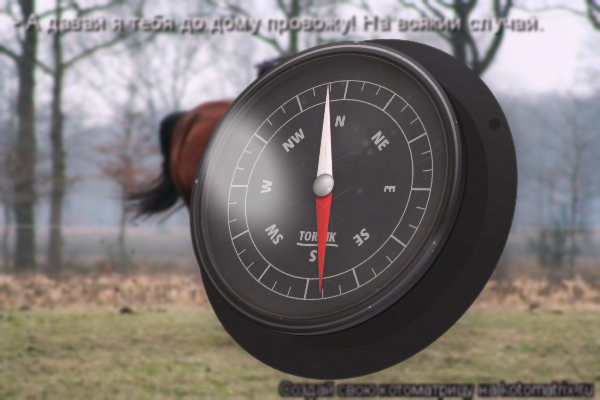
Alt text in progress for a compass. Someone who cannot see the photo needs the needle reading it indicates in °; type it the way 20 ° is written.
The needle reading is 170 °
